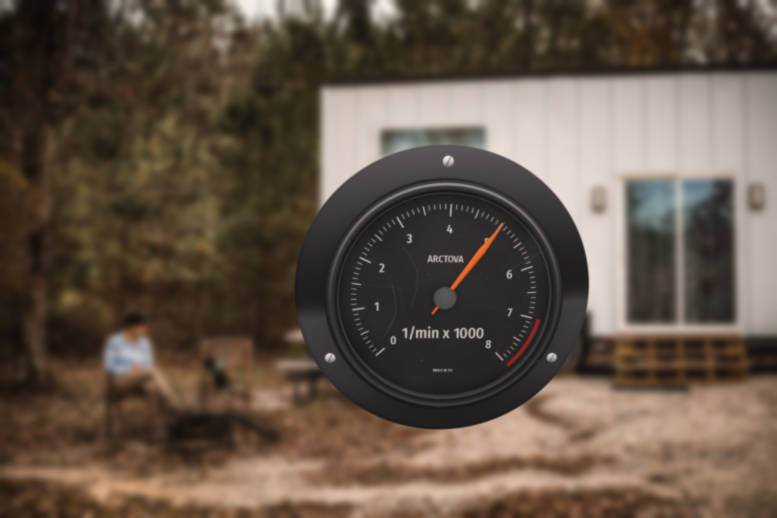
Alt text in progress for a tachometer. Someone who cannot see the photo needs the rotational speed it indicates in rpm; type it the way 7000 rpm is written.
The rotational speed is 5000 rpm
